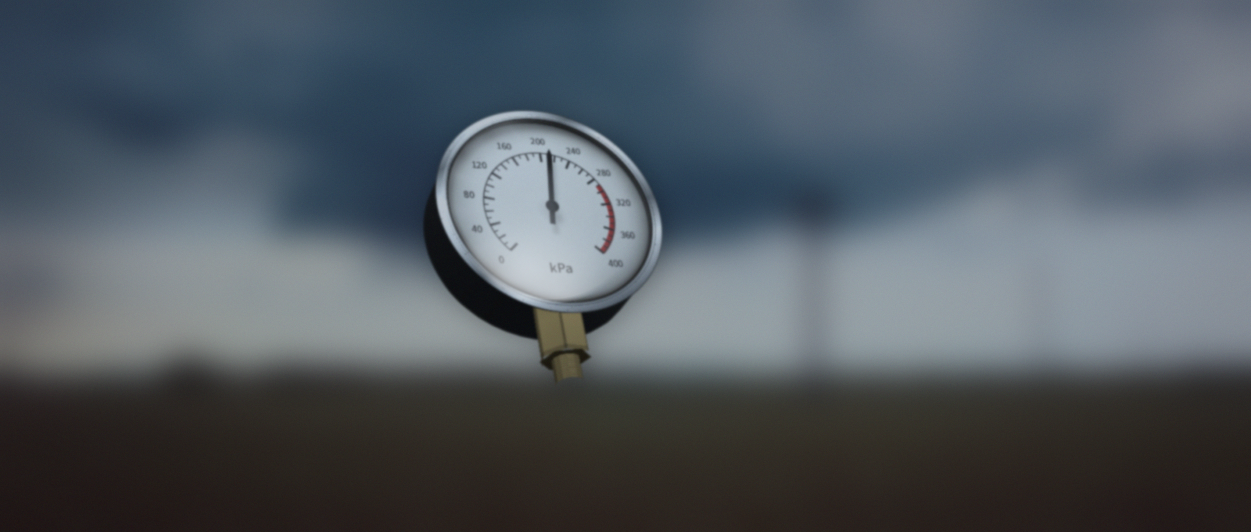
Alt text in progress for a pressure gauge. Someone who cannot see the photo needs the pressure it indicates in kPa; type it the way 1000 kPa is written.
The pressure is 210 kPa
